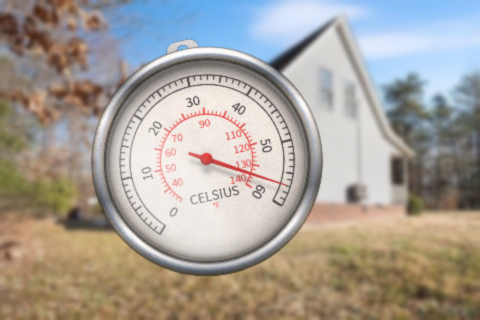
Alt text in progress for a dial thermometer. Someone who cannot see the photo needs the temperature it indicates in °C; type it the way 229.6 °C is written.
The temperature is 57 °C
